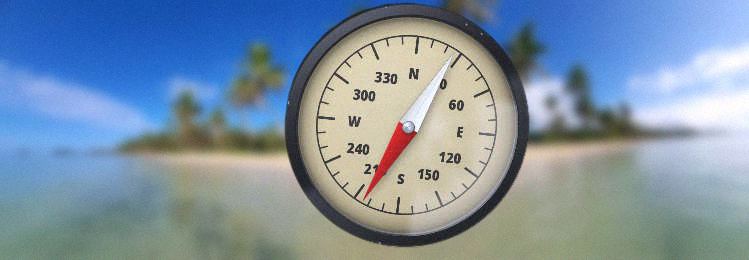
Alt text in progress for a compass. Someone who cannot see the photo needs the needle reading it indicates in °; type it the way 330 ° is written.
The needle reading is 205 °
